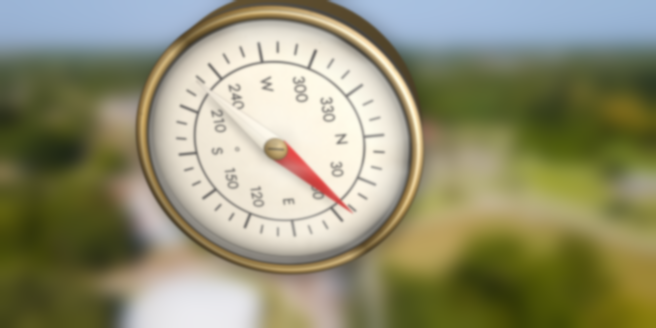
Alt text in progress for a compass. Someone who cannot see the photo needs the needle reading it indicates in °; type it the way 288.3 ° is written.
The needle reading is 50 °
